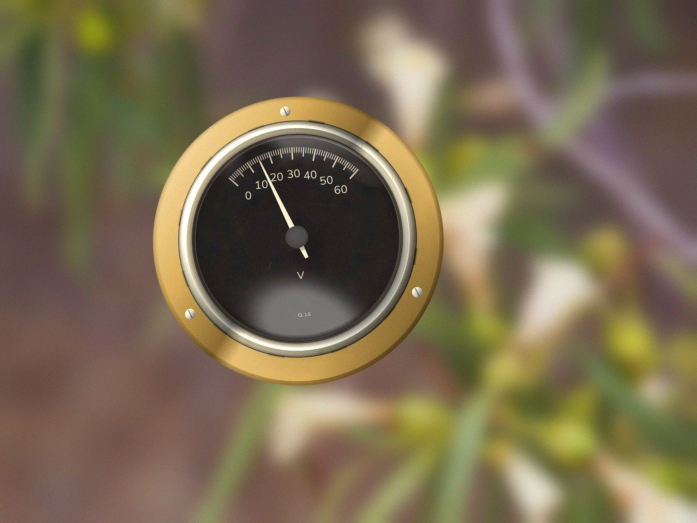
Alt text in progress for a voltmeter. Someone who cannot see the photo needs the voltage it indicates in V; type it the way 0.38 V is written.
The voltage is 15 V
